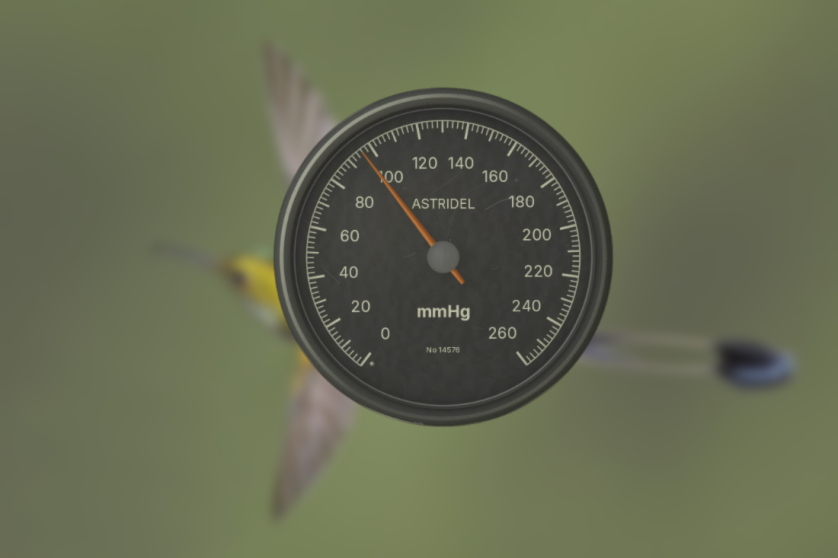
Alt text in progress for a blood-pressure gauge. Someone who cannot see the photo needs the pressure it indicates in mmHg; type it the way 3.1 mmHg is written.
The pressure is 96 mmHg
